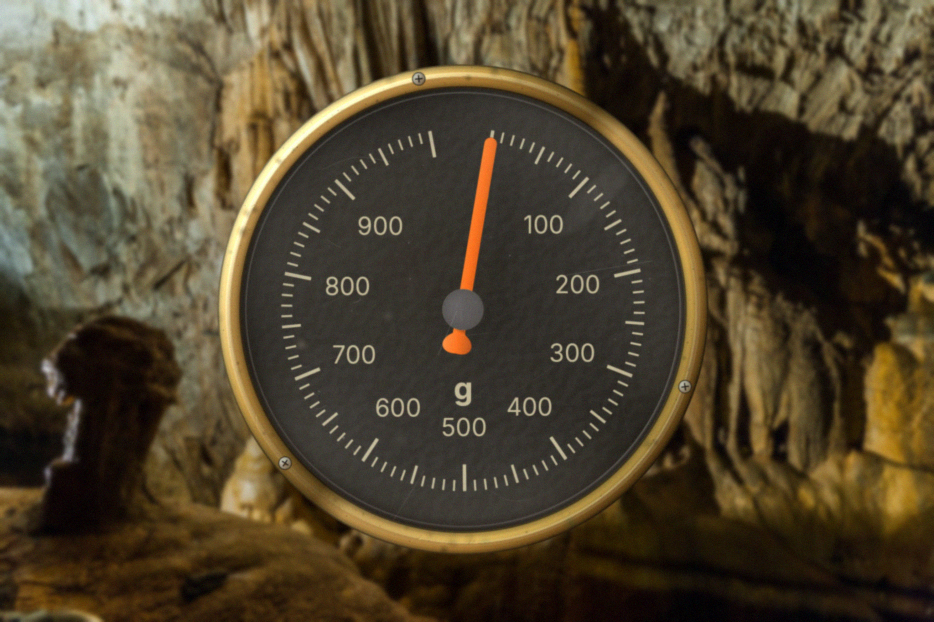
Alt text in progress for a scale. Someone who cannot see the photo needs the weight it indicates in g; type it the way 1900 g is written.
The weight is 0 g
